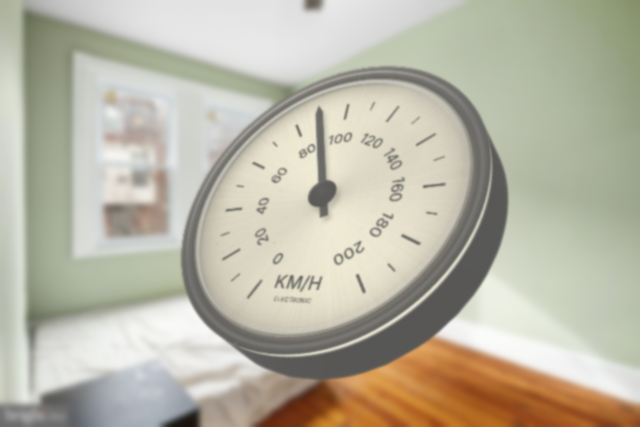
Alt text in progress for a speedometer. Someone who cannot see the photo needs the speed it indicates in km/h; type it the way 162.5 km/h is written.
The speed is 90 km/h
